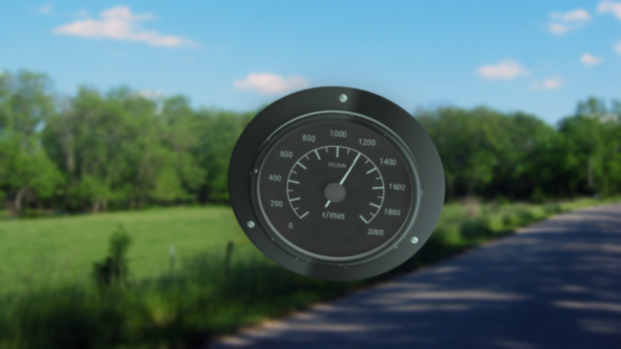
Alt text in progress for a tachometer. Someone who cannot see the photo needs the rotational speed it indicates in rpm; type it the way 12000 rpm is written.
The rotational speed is 1200 rpm
